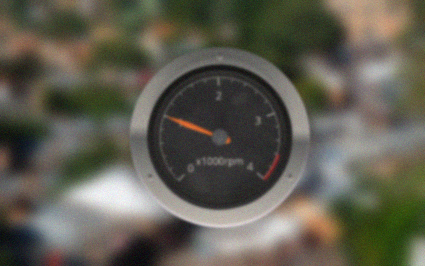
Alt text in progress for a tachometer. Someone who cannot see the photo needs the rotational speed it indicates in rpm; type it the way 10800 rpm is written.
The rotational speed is 1000 rpm
